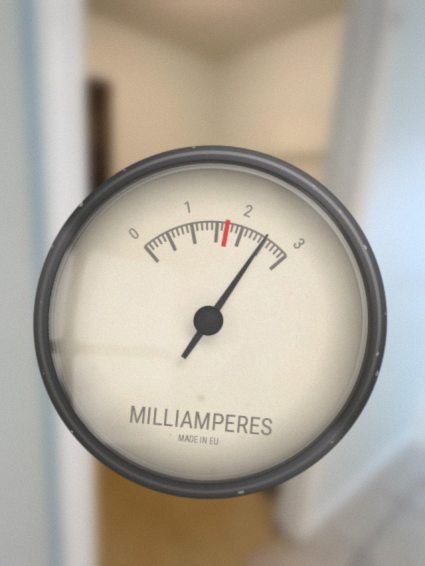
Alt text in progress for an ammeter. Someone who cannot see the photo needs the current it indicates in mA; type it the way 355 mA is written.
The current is 2.5 mA
